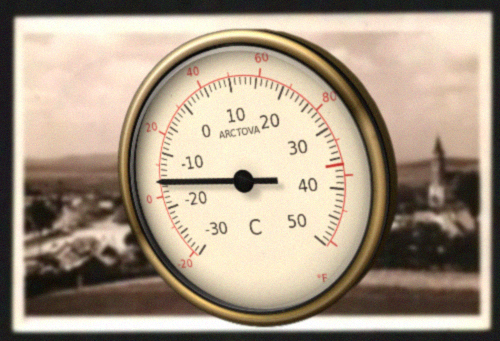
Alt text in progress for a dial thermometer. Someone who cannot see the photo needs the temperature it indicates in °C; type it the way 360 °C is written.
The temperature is -15 °C
